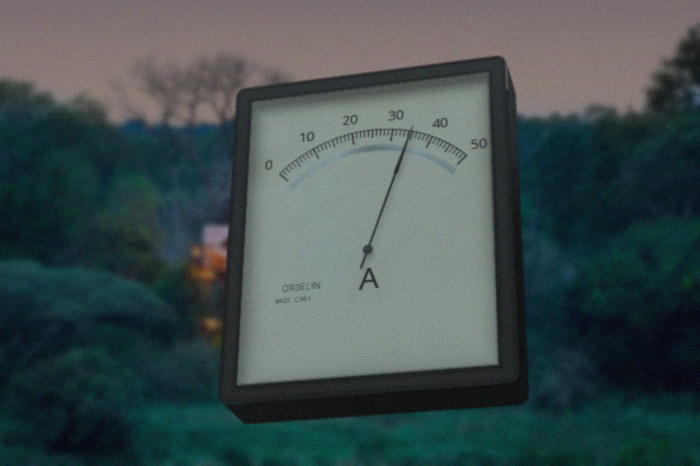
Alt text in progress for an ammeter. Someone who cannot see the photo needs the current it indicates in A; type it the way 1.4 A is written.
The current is 35 A
